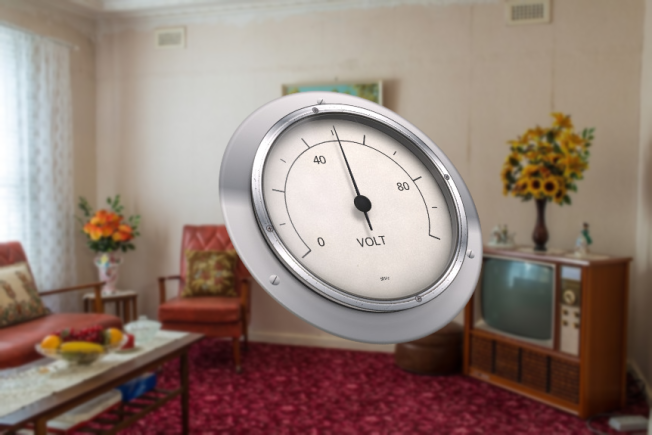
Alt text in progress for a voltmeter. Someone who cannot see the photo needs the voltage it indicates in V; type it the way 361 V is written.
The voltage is 50 V
